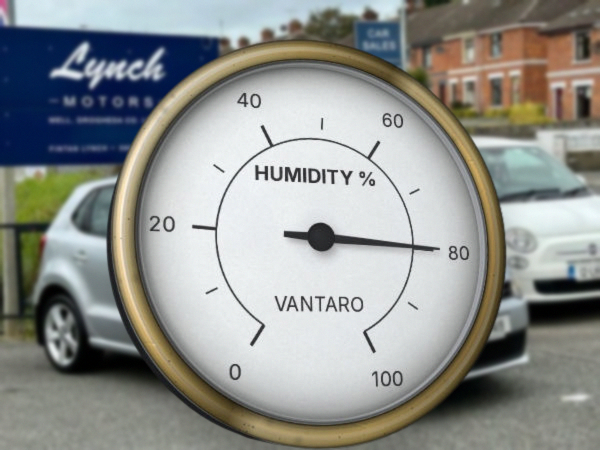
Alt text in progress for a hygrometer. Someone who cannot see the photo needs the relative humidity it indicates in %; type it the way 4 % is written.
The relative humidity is 80 %
